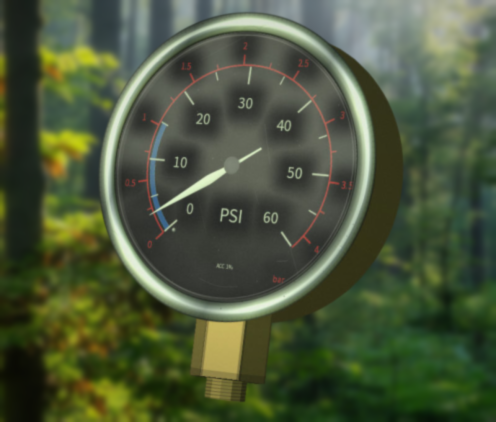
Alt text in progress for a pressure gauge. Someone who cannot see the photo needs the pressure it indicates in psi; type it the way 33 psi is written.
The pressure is 2.5 psi
